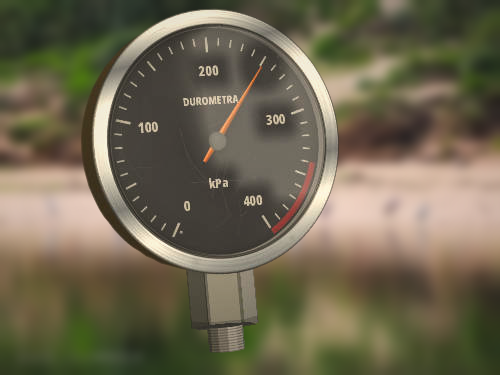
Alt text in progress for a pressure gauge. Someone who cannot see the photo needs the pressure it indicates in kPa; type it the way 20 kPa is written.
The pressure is 250 kPa
